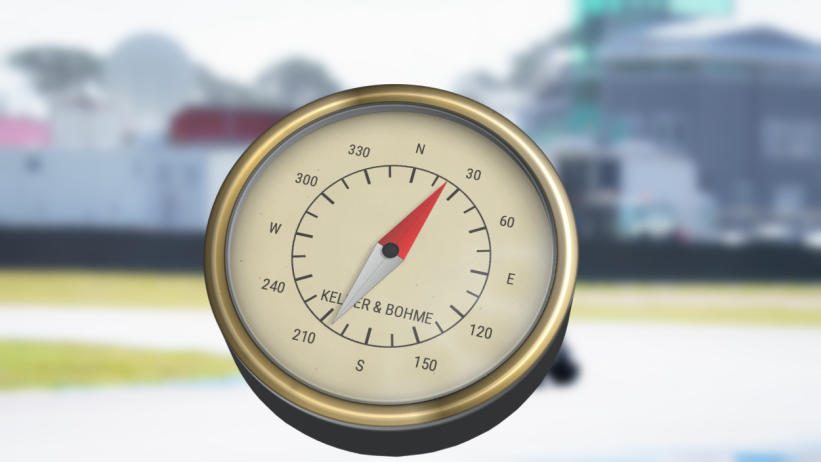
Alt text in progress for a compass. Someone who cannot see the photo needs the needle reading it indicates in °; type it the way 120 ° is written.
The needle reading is 22.5 °
